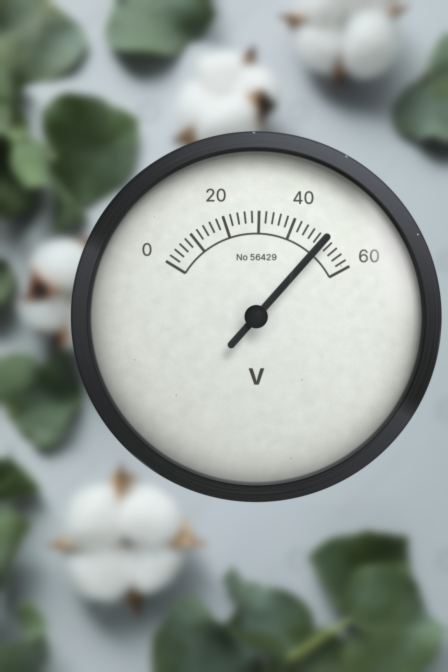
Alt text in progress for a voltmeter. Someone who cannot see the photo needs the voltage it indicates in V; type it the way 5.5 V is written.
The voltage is 50 V
